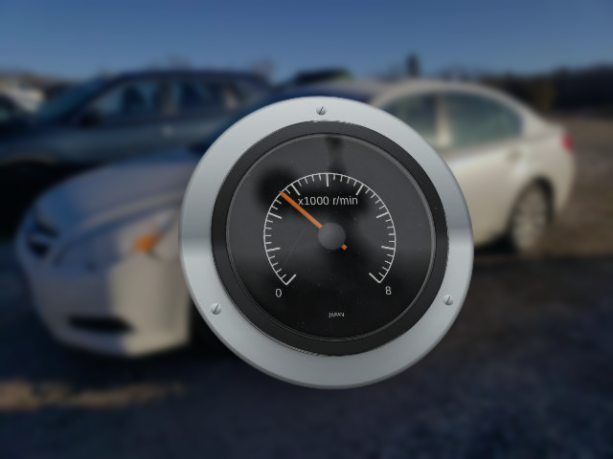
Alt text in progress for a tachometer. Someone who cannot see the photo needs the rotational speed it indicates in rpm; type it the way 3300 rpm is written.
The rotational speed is 2600 rpm
